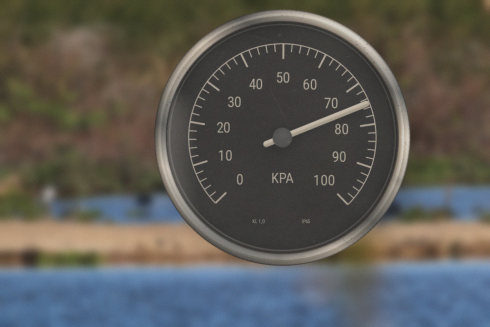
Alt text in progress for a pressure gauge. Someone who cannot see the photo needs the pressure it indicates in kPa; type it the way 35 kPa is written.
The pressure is 75 kPa
